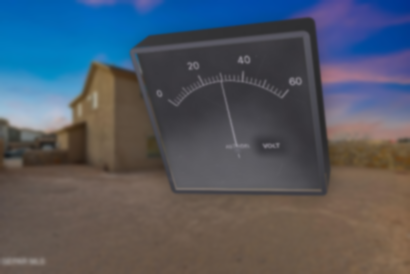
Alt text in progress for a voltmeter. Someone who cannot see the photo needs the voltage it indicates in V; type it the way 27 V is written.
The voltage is 30 V
